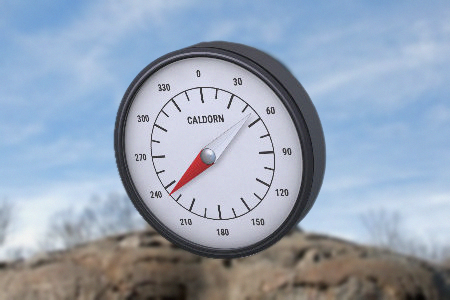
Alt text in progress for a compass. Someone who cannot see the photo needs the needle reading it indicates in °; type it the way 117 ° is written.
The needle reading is 232.5 °
